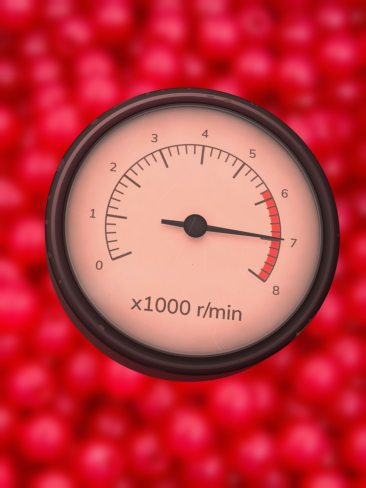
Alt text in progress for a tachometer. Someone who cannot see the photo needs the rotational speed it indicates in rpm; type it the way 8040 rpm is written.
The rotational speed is 7000 rpm
